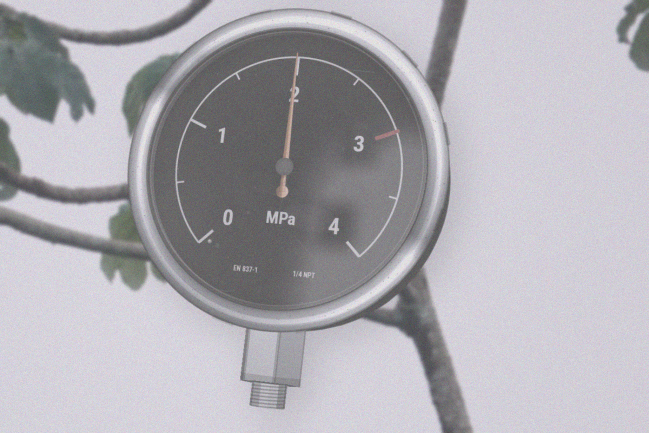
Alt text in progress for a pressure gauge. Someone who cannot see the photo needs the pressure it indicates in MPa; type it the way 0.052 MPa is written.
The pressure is 2 MPa
